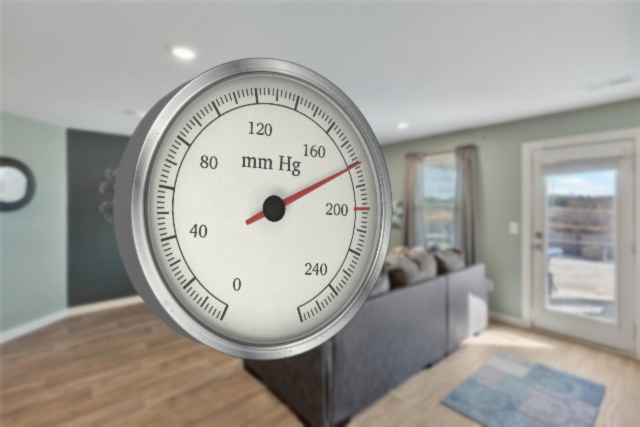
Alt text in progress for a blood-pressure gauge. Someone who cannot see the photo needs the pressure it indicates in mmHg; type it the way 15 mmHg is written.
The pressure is 180 mmHg
